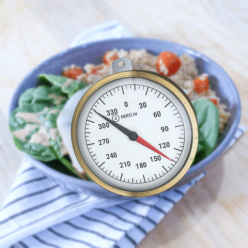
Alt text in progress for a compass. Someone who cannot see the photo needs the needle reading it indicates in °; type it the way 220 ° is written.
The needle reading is 135 °
